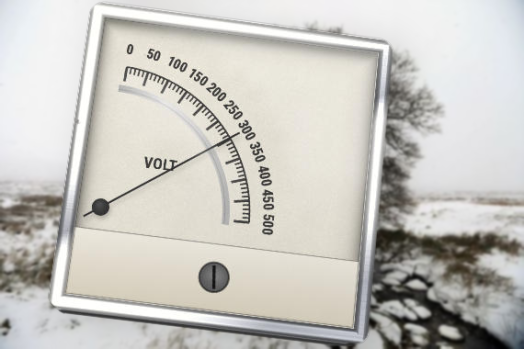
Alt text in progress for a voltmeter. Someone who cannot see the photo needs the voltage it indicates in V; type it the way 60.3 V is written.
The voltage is 300 V
